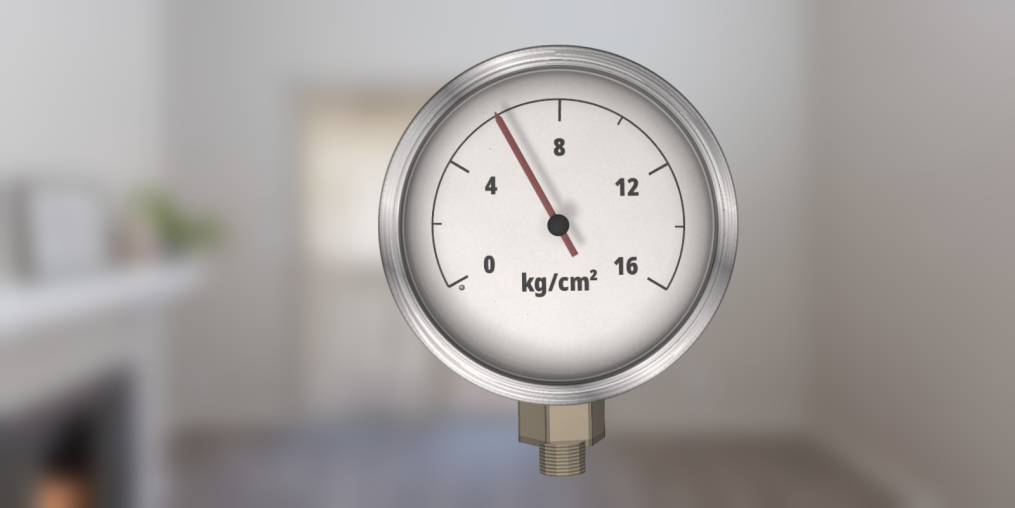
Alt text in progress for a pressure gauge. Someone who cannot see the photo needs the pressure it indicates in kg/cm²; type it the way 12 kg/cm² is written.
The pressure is 6 kg/cm²
